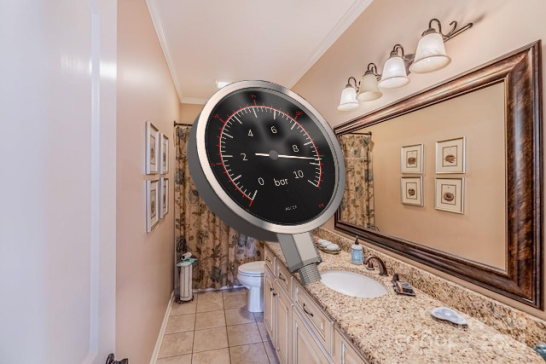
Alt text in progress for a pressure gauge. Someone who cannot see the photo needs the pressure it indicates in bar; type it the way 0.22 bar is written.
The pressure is 8.8 bar
